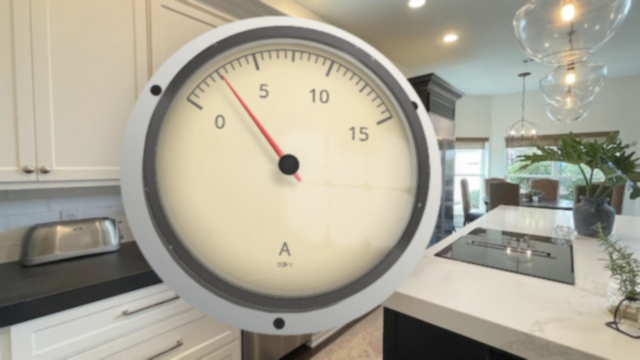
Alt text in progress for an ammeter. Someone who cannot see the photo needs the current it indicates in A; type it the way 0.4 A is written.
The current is 2.5 A
